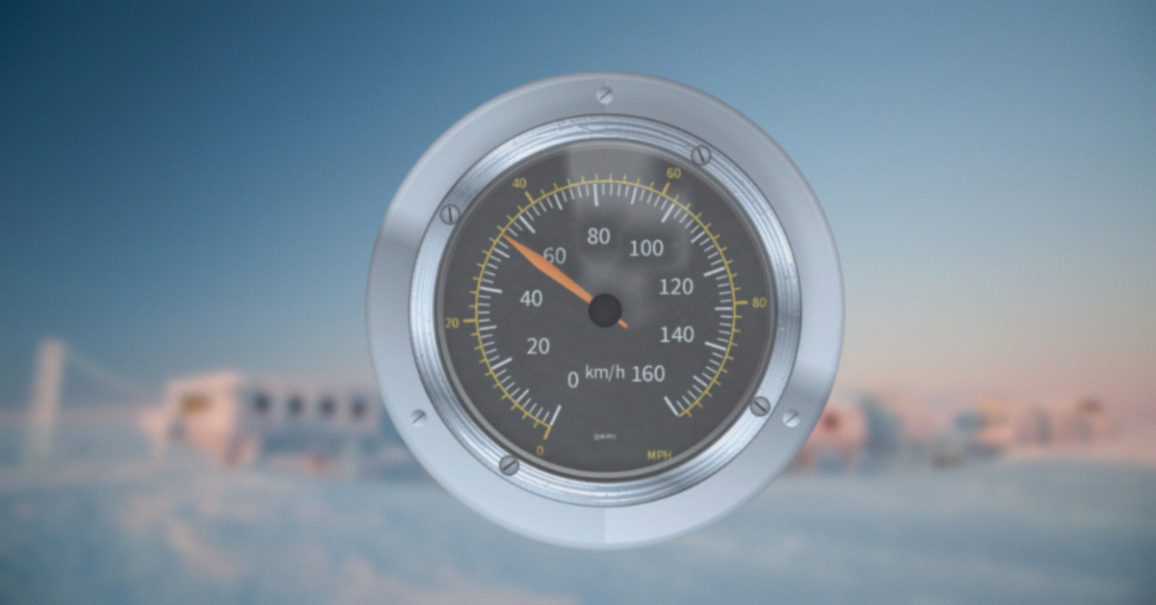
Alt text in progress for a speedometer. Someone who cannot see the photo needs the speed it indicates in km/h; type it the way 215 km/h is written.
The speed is 54 km/h
